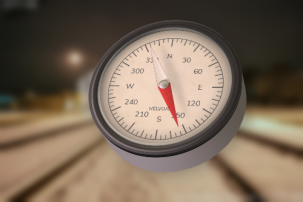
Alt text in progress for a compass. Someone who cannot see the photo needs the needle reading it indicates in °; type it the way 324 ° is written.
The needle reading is 155 °
